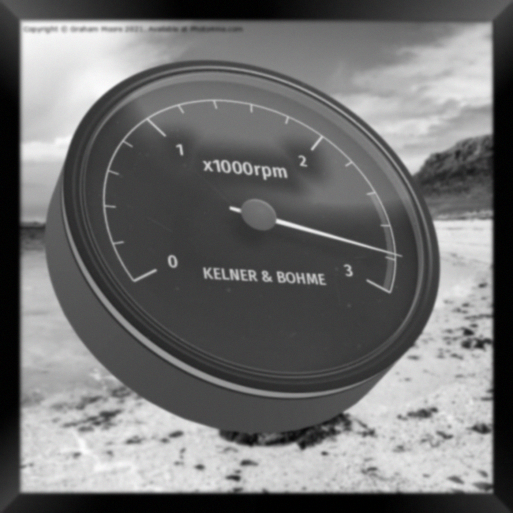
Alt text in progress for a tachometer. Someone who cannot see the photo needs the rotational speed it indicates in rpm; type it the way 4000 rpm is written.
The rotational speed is 2800 rpm
